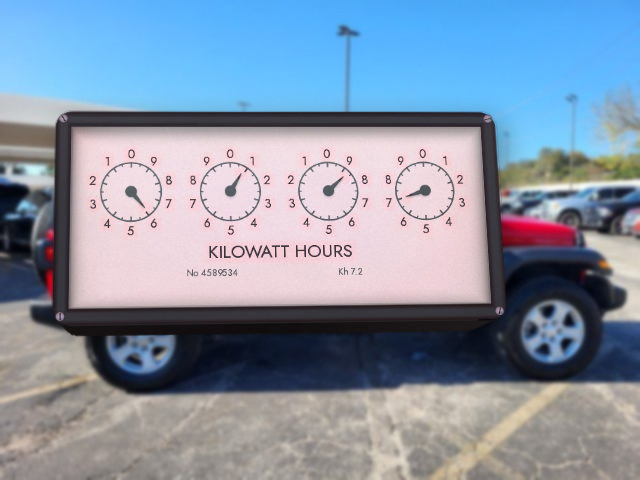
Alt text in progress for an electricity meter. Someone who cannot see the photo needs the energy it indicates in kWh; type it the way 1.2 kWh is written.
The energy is 6087 kWh
